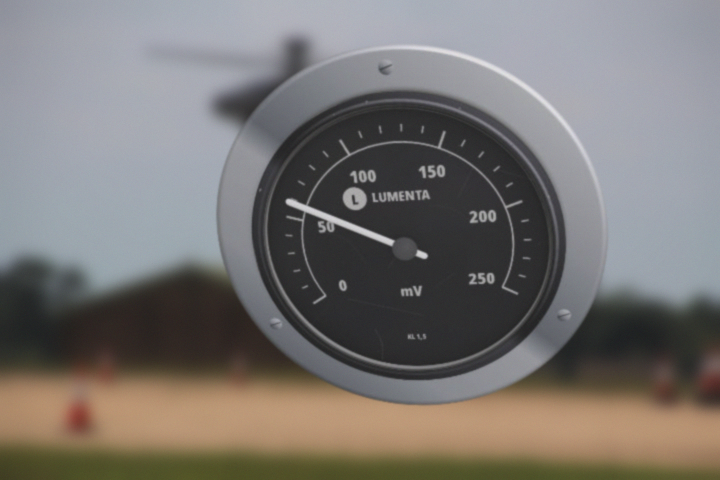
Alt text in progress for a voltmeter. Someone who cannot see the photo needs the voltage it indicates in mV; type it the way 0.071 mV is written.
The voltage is 60 mV
